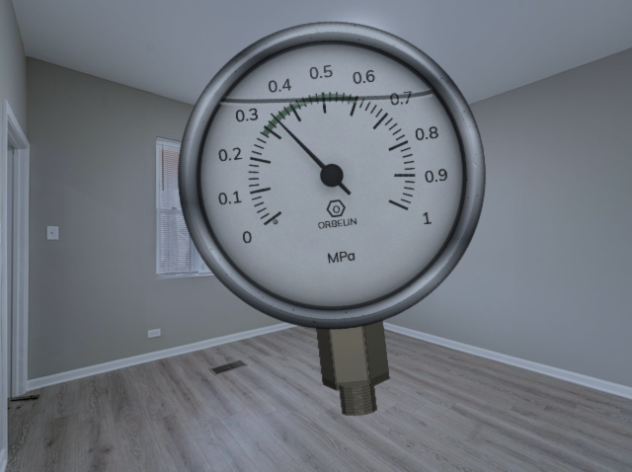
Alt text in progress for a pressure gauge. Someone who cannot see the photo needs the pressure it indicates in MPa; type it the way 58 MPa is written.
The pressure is 0.34 MPa
